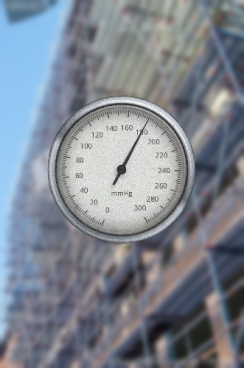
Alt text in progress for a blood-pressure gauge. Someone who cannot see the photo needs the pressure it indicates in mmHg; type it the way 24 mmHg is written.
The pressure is 180 mmHg
